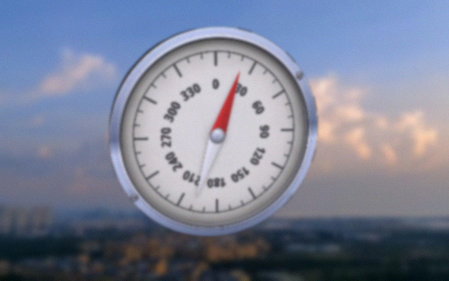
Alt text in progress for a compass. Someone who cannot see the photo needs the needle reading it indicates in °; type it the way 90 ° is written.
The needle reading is 20 °
